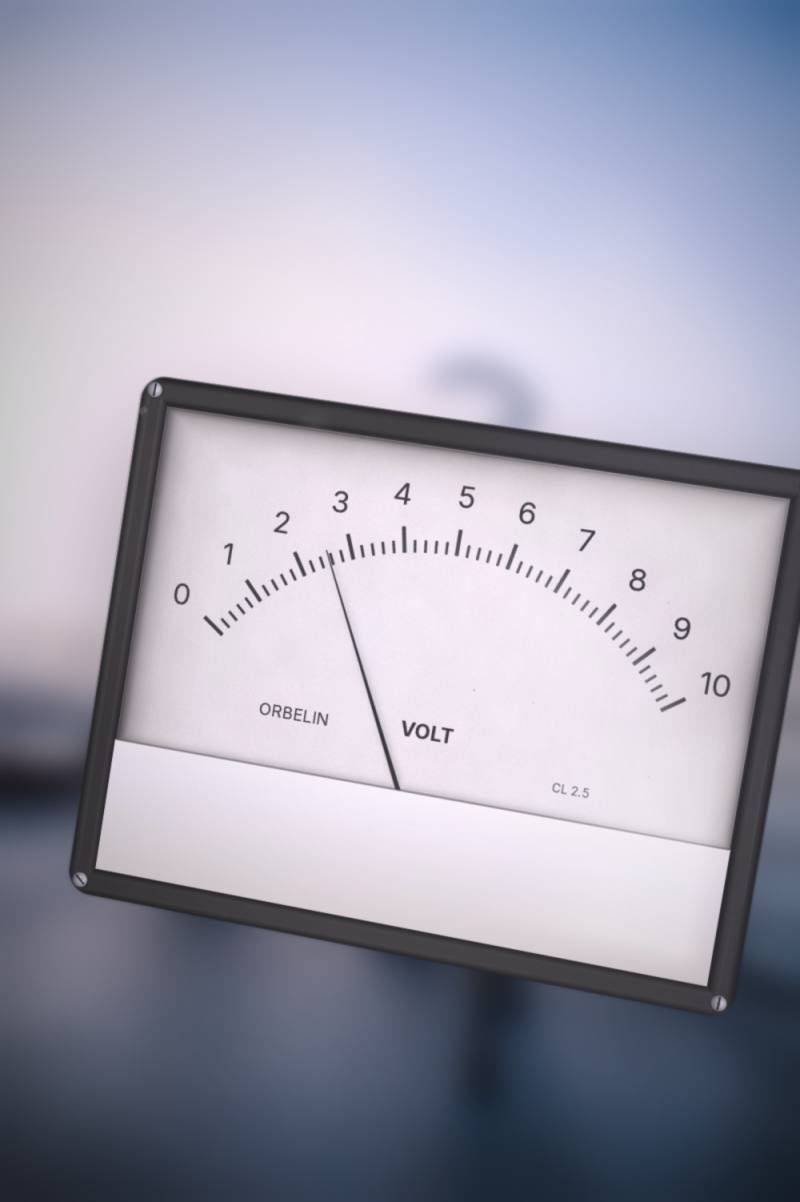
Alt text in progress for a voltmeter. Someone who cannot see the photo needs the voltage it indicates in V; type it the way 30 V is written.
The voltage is 2.6 V
